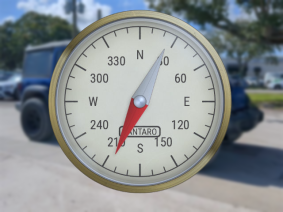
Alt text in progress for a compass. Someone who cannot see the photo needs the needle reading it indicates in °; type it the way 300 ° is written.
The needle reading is 205 °
